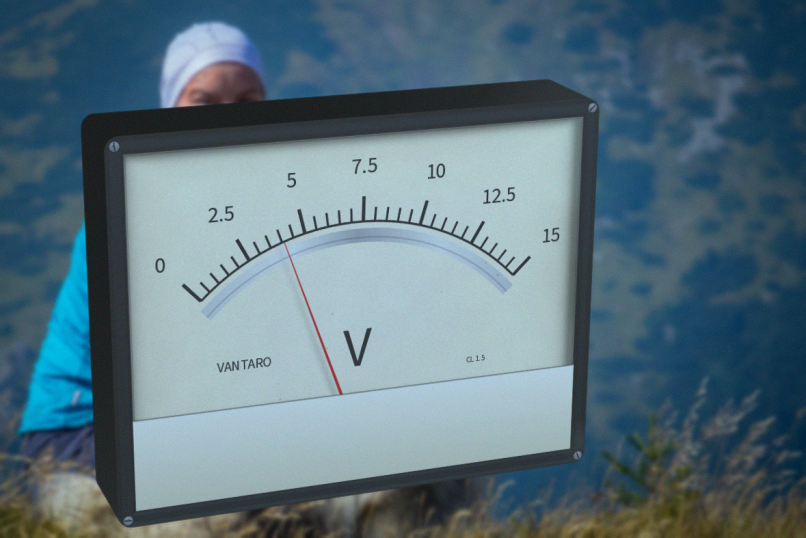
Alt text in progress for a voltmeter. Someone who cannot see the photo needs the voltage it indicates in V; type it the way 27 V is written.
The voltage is 4 V
